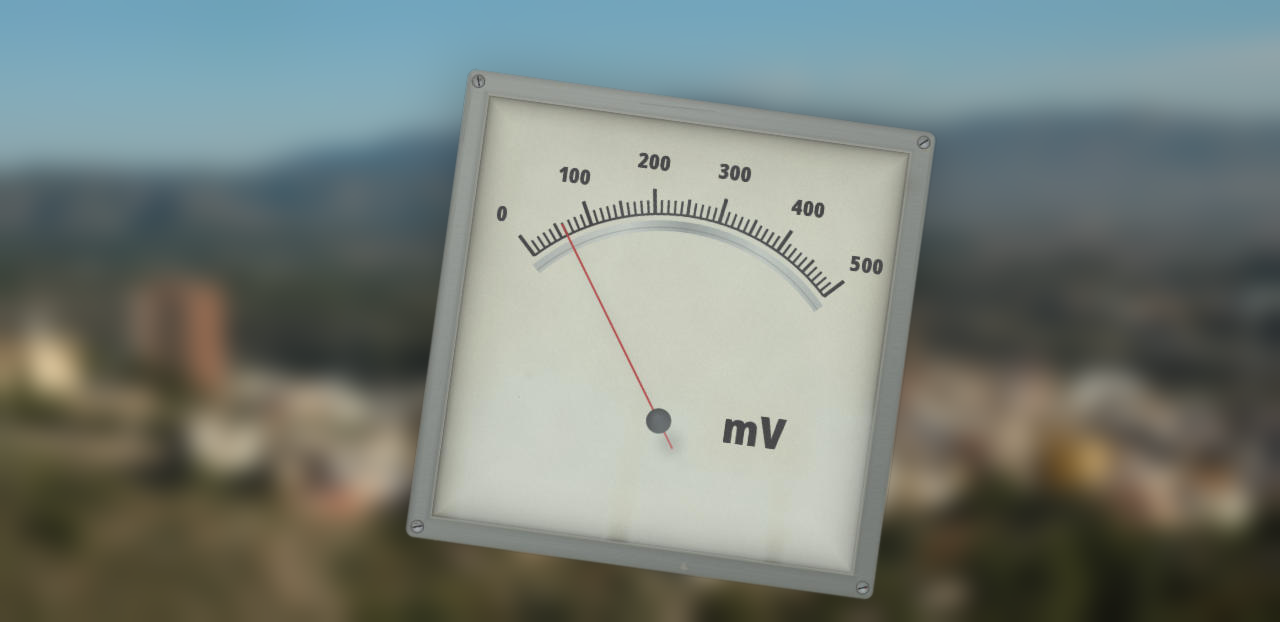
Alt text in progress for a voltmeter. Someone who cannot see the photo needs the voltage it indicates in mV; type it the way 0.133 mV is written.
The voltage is 60 mV
